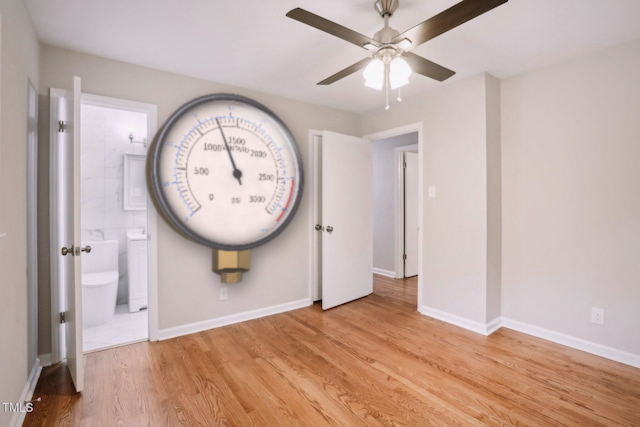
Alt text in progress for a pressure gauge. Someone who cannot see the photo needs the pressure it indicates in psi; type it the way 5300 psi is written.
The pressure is 1250 psi
